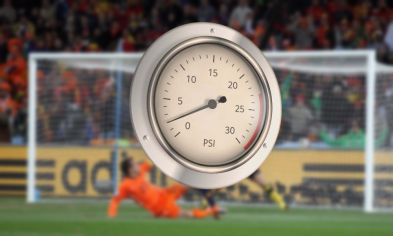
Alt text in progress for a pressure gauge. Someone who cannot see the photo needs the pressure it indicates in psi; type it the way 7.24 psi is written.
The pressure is 2 psi
